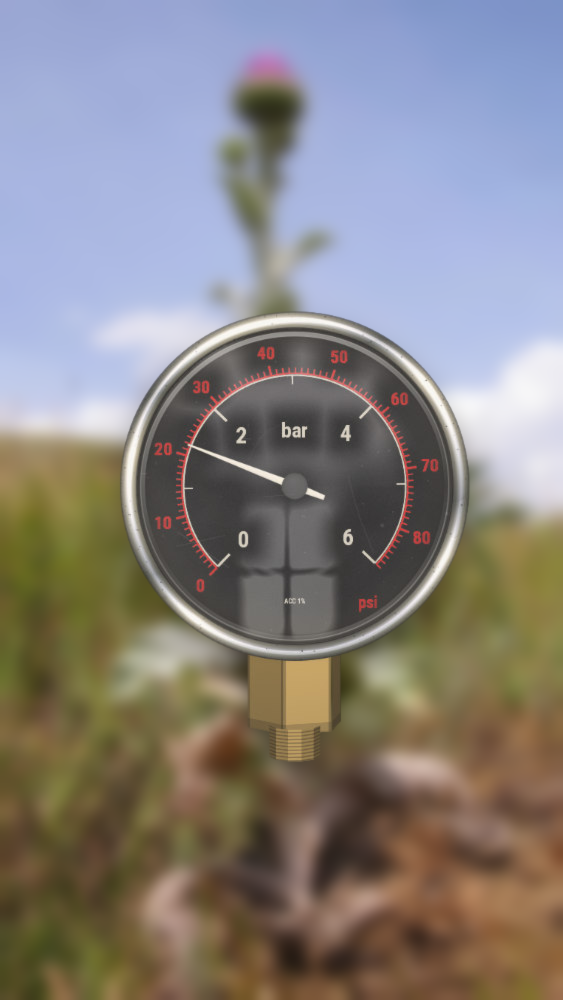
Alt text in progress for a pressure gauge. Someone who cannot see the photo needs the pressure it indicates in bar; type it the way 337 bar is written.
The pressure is 1.5 bar
